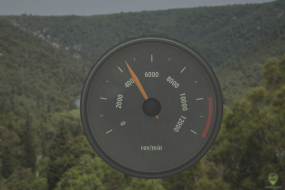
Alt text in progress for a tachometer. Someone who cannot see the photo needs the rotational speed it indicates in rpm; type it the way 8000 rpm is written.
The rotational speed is 4500 rpm
